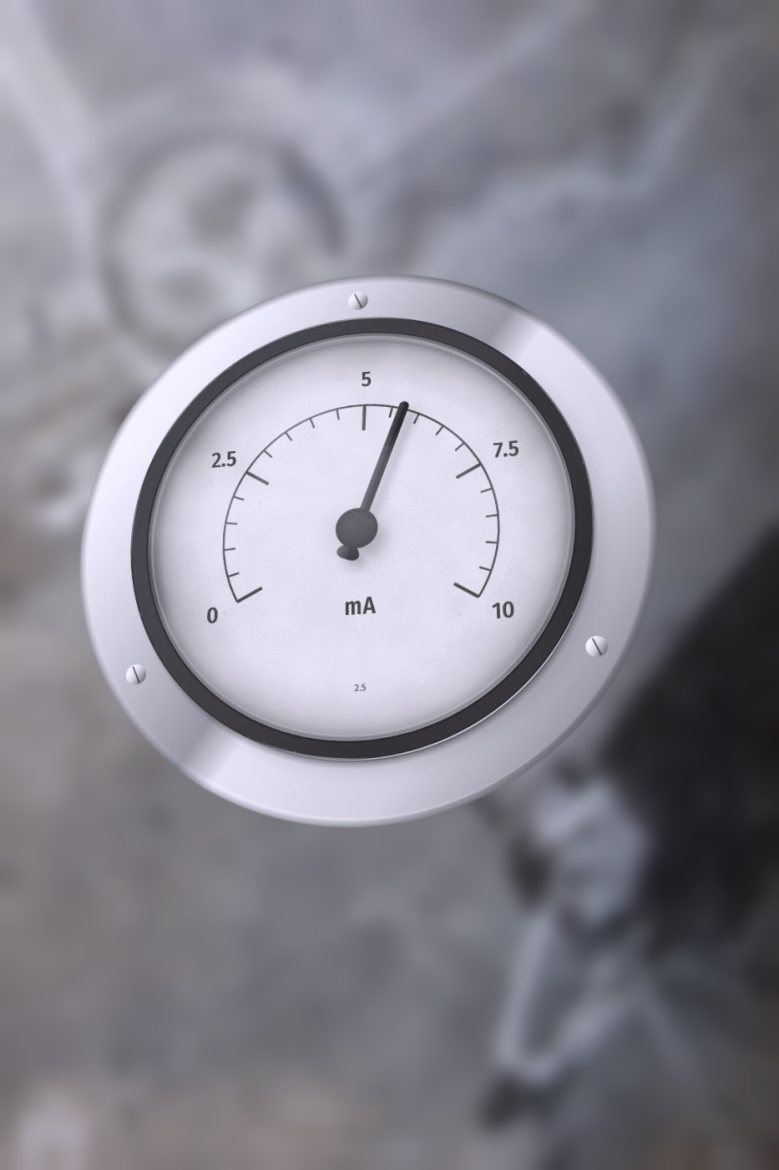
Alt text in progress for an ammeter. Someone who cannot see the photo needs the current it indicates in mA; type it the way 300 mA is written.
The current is 5.75 mA
